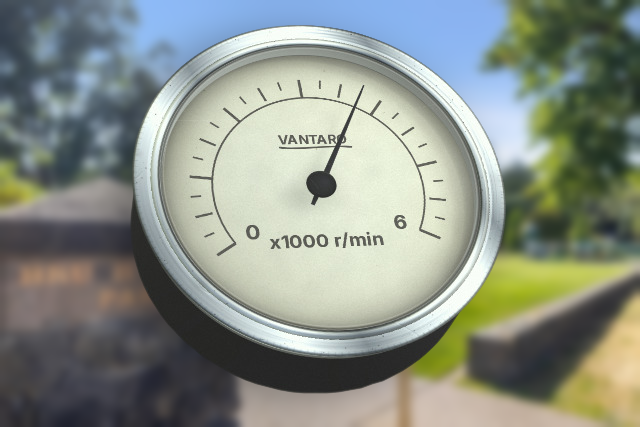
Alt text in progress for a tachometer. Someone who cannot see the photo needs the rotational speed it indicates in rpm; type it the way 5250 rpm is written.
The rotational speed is 3750 rpm
